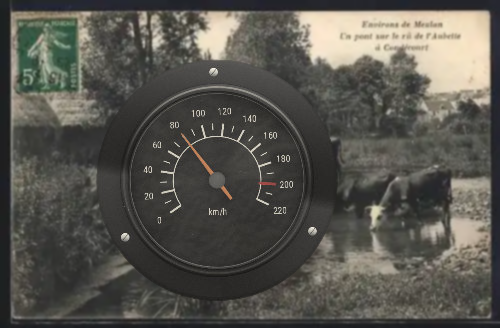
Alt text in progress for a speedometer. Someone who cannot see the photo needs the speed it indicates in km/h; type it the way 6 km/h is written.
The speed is 80 km/h
